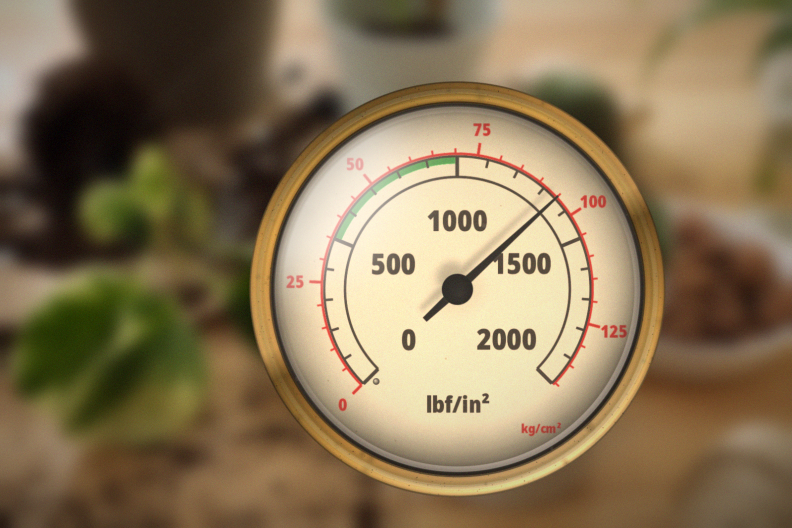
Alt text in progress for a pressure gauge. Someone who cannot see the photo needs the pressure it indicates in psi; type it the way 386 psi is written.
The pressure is 1350 psi
